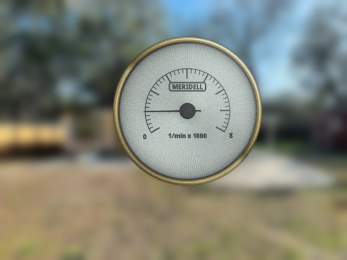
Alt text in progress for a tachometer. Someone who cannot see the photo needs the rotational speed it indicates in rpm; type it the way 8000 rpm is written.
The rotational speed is 1000 rpm
